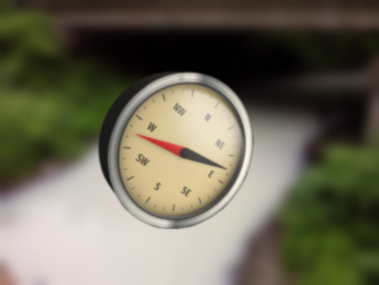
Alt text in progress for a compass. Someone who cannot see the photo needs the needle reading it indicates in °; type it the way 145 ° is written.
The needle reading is 255 °
